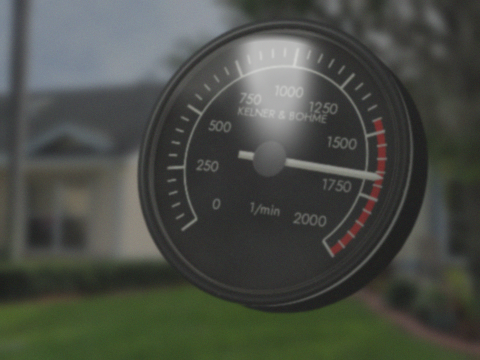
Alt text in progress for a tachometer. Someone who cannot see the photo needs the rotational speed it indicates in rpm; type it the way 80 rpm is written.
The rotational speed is 1675 rpm
